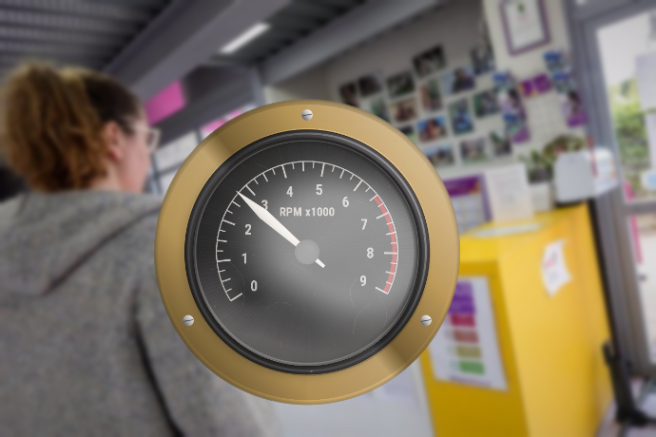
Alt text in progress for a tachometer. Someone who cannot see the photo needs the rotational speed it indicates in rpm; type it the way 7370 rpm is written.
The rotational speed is 2750 rpm
